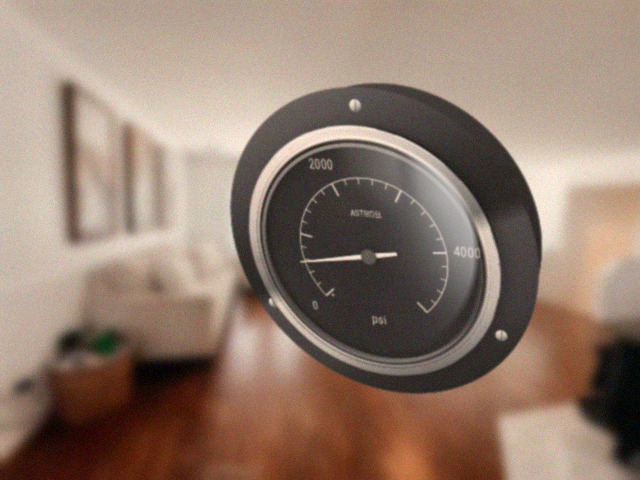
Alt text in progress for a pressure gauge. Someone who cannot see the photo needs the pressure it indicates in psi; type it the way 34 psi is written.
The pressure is 600 psi
